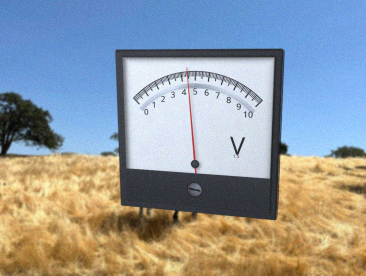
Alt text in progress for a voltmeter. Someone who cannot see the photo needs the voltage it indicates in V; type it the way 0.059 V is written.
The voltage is 4.5 V
